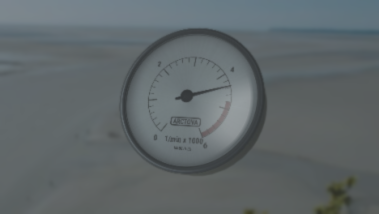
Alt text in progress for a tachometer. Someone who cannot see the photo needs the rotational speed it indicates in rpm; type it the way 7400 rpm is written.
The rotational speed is 4400 rpm
